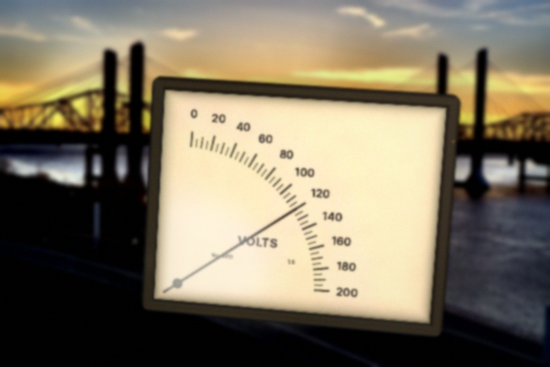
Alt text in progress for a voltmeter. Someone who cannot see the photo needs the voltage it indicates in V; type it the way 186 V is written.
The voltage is 120 V
